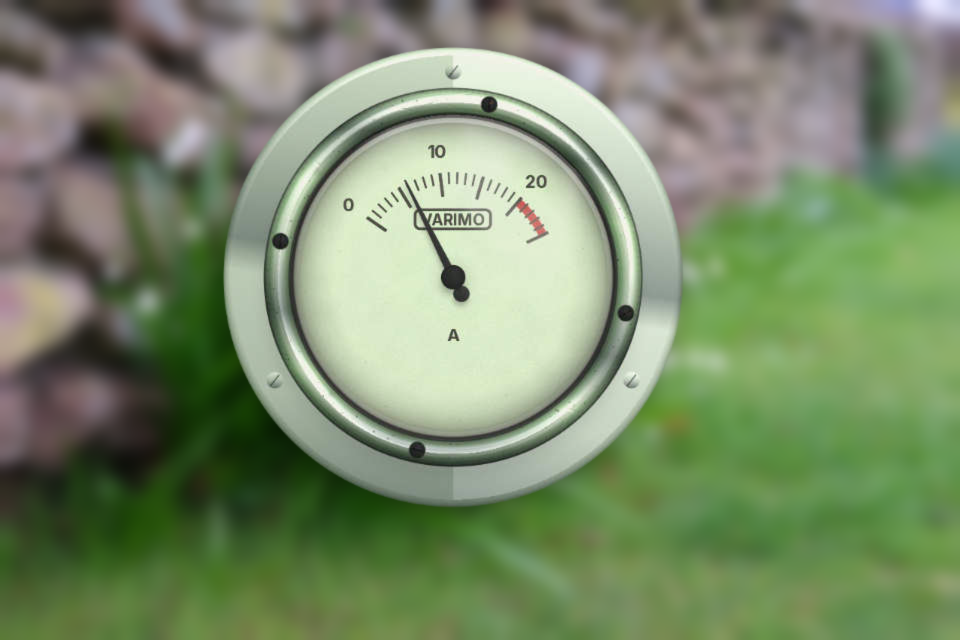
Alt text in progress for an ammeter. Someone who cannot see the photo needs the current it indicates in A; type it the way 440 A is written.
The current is 6 A
